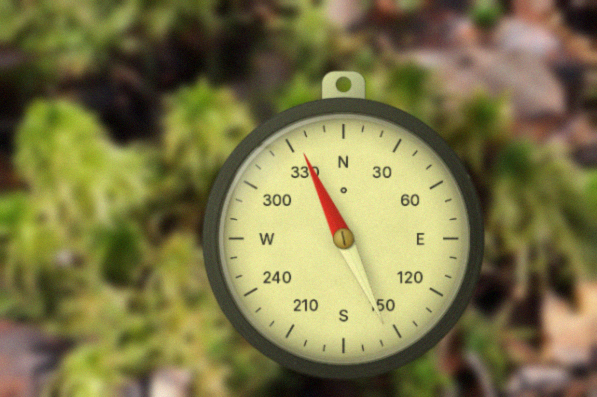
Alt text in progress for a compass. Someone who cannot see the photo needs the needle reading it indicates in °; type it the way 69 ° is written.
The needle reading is 335 °
